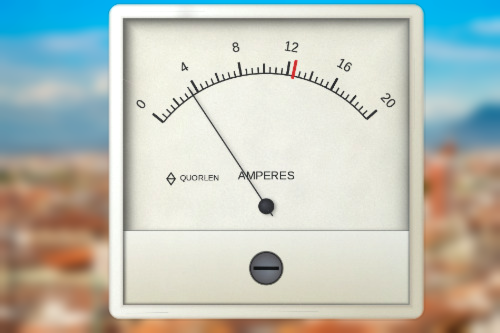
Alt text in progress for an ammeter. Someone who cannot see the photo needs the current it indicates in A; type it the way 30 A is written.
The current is 3.5 A
